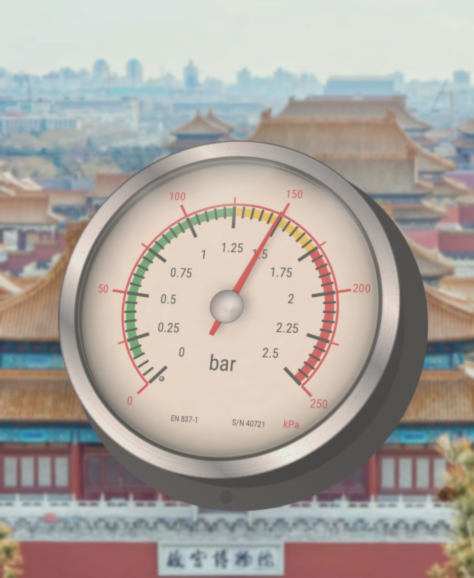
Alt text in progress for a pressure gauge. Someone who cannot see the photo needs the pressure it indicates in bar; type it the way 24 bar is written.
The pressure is 1.5 bar
